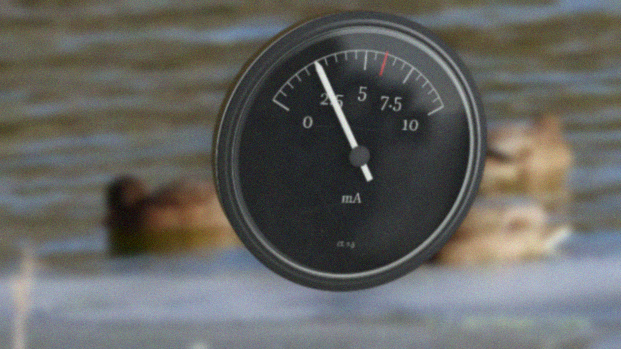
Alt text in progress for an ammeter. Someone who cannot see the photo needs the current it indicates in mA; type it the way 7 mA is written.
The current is 2.5 mA
